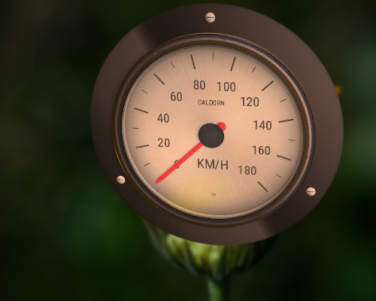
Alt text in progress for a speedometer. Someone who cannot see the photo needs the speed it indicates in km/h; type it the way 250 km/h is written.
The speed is 0 km/h
